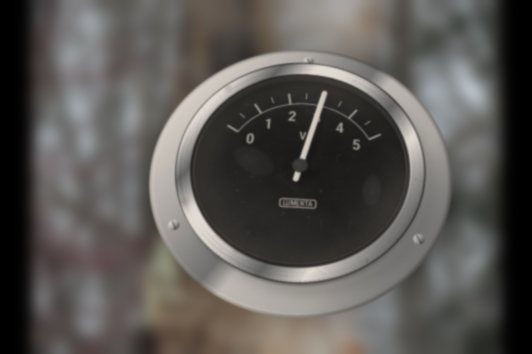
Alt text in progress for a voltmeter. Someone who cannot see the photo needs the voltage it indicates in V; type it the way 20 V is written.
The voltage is 3 V
